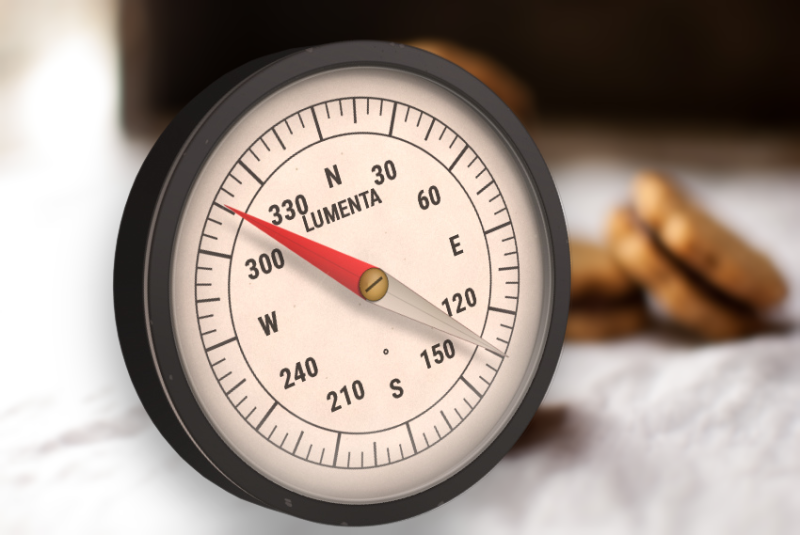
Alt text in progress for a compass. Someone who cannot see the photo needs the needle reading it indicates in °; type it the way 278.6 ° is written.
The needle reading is 315 °
